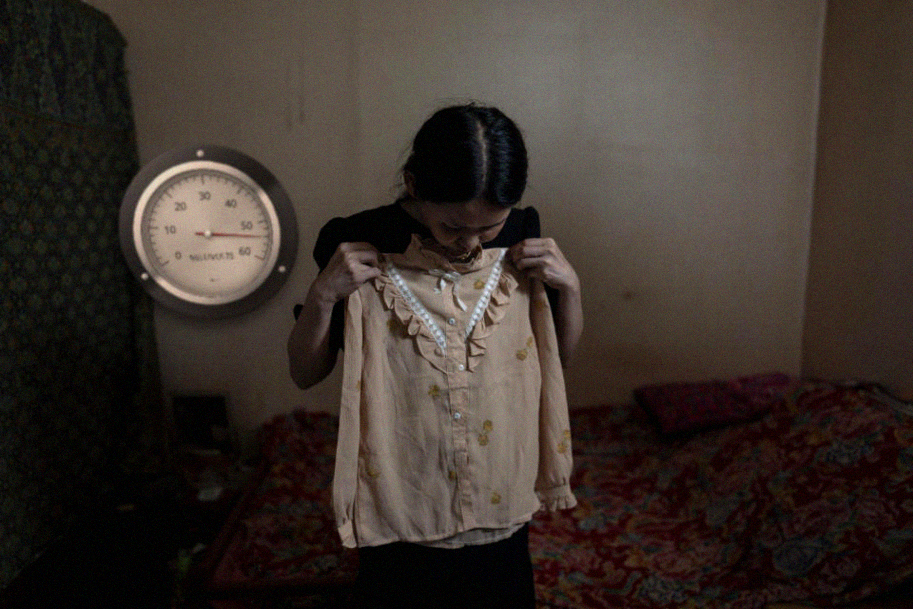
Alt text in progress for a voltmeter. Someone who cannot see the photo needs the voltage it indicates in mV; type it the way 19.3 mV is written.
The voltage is 54 mV
